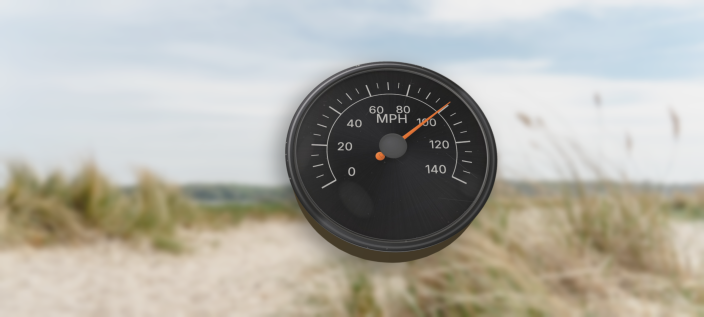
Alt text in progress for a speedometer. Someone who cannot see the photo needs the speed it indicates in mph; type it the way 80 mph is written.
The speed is 100 mph
